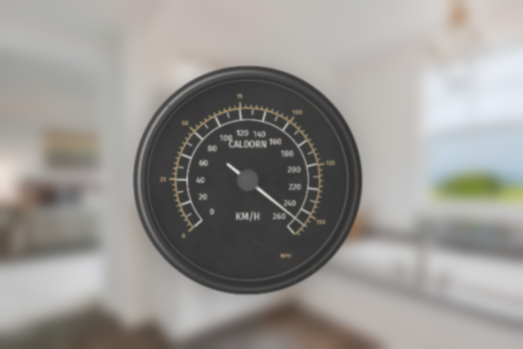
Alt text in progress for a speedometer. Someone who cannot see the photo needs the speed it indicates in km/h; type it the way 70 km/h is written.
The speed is 250 km/h
